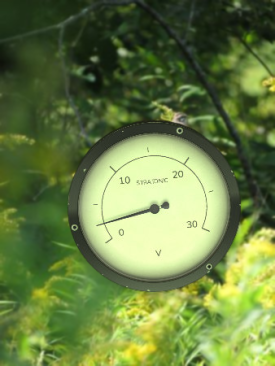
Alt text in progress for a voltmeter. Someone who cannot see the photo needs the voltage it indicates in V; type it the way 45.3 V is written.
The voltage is 2.5 V
